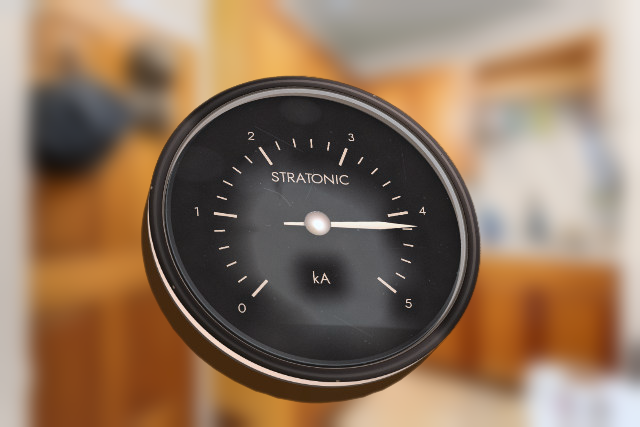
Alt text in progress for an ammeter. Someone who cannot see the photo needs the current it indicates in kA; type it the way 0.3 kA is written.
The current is 4.2 kA
